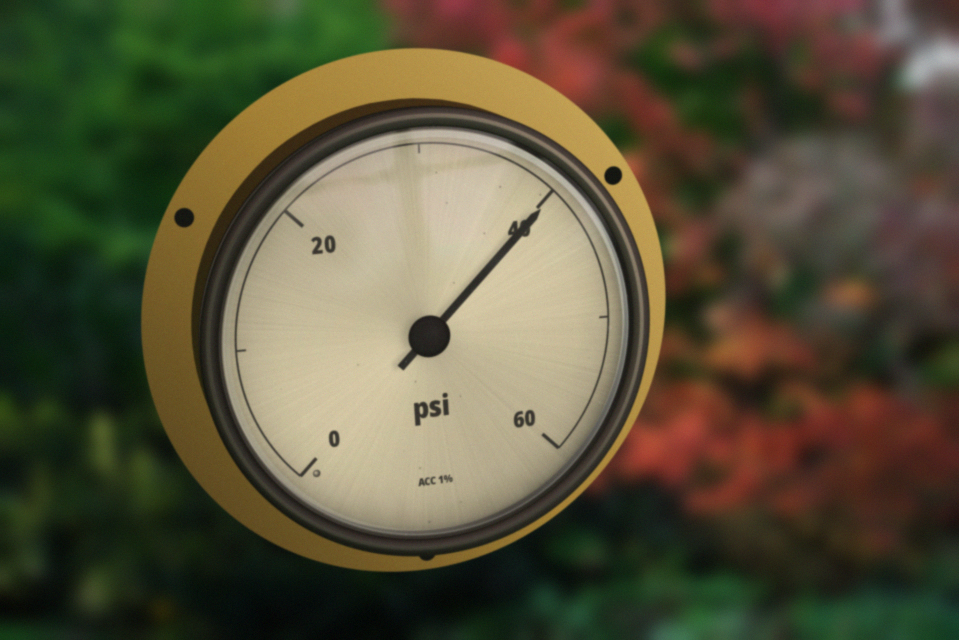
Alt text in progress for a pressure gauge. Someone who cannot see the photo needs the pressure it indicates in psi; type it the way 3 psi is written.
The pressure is 40 psi
